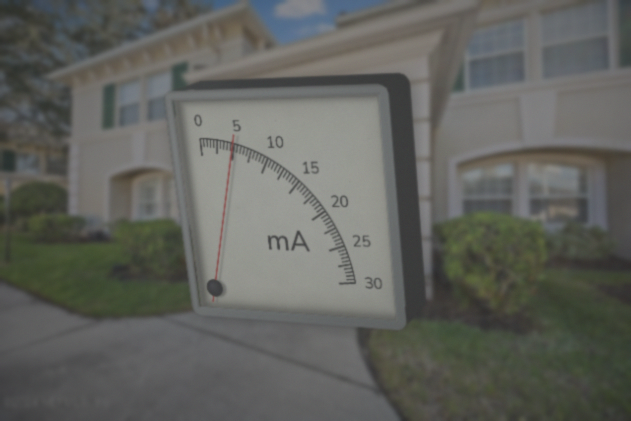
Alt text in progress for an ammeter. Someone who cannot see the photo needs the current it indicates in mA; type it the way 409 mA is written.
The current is 5 mA
